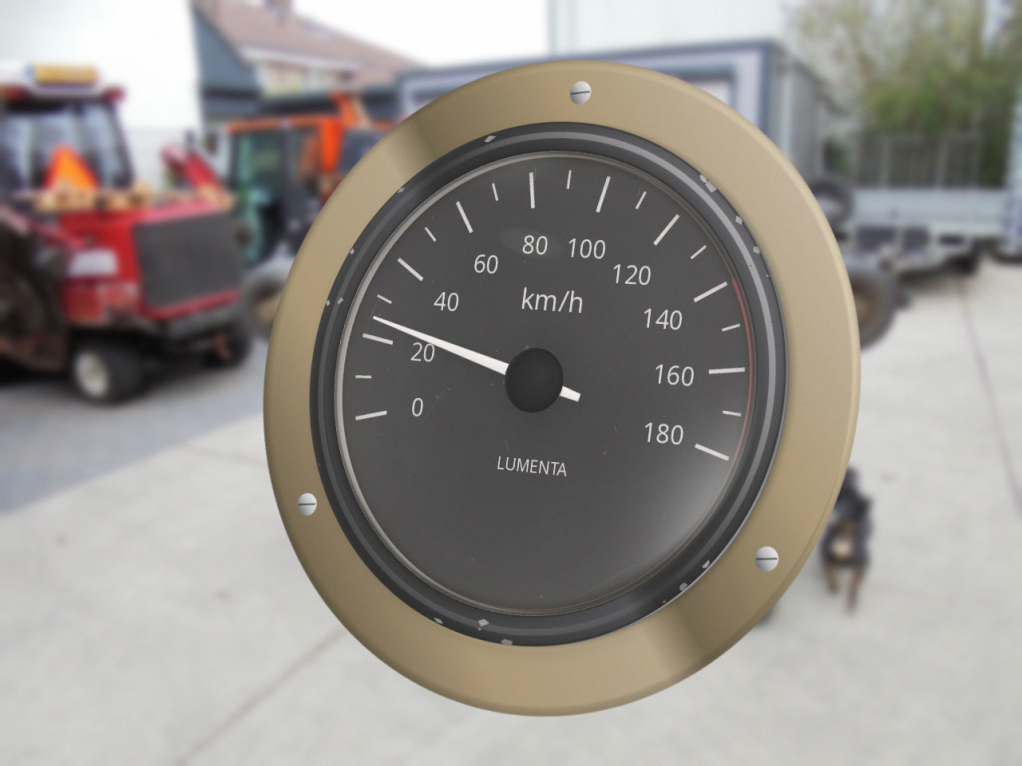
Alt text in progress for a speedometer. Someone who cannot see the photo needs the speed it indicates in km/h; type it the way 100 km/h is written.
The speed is 25 km/h
